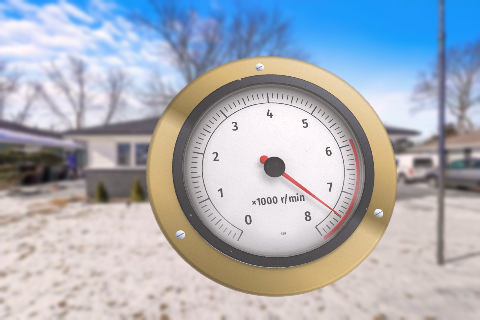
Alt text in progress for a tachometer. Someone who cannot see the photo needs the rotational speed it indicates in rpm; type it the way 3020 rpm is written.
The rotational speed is 7500 rpm
